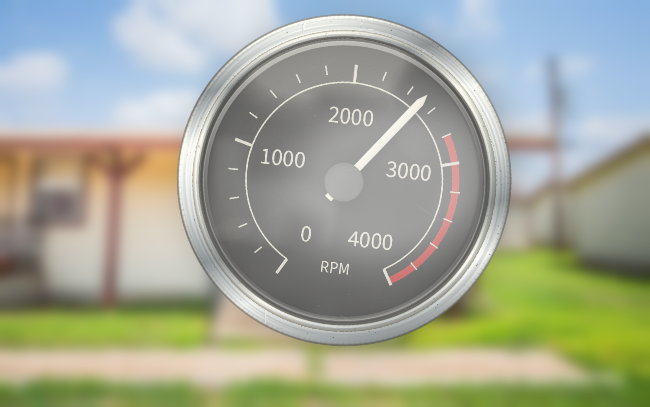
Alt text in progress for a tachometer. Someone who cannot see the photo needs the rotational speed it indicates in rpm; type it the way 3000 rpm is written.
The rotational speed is 2500 rpm
